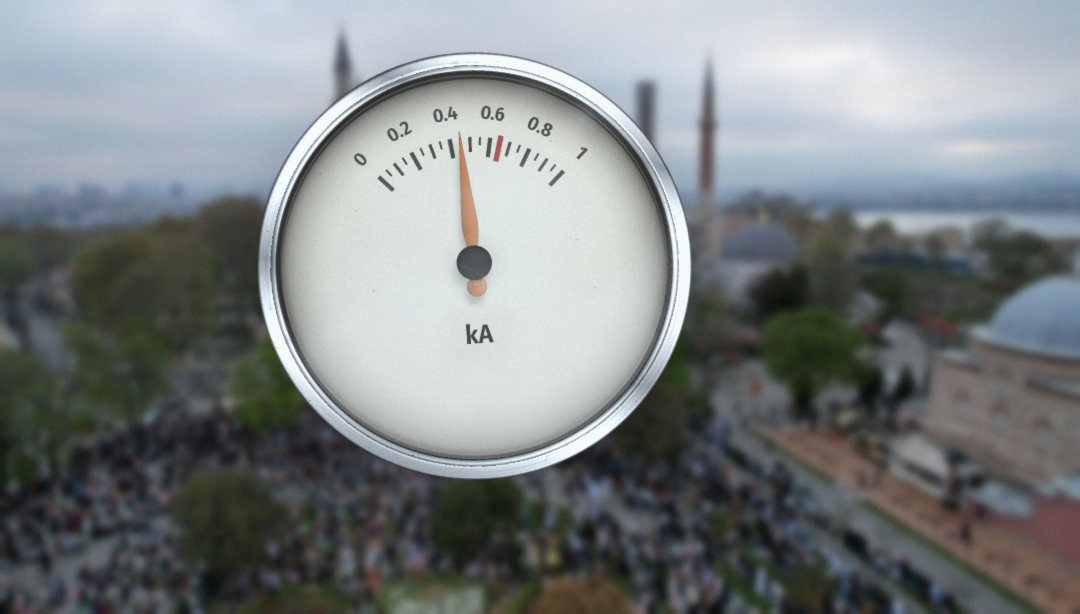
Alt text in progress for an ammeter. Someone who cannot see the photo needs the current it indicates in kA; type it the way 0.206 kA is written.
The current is 0.45 kA
